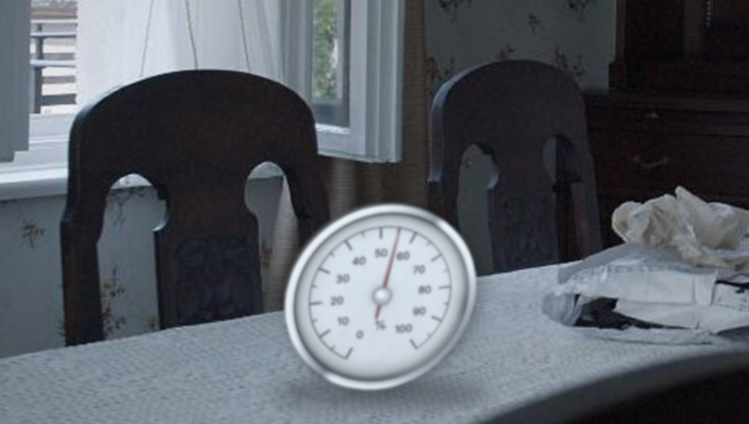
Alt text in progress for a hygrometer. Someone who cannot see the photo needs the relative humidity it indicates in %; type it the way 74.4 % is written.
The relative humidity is 55 %
